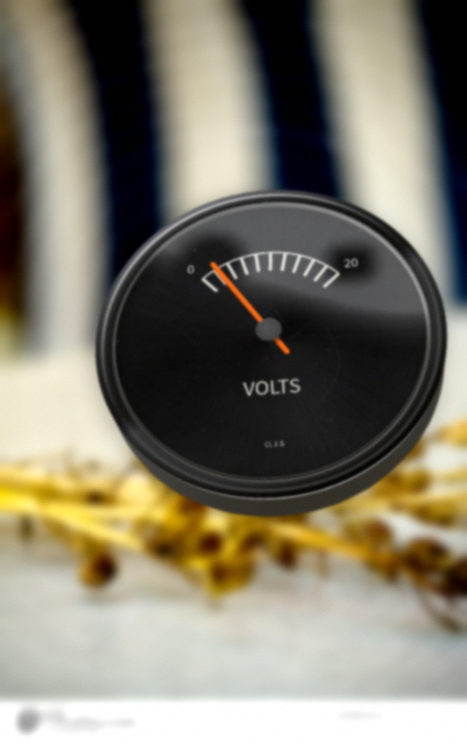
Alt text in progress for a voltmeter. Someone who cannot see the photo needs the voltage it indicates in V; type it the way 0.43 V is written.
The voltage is 2 V
